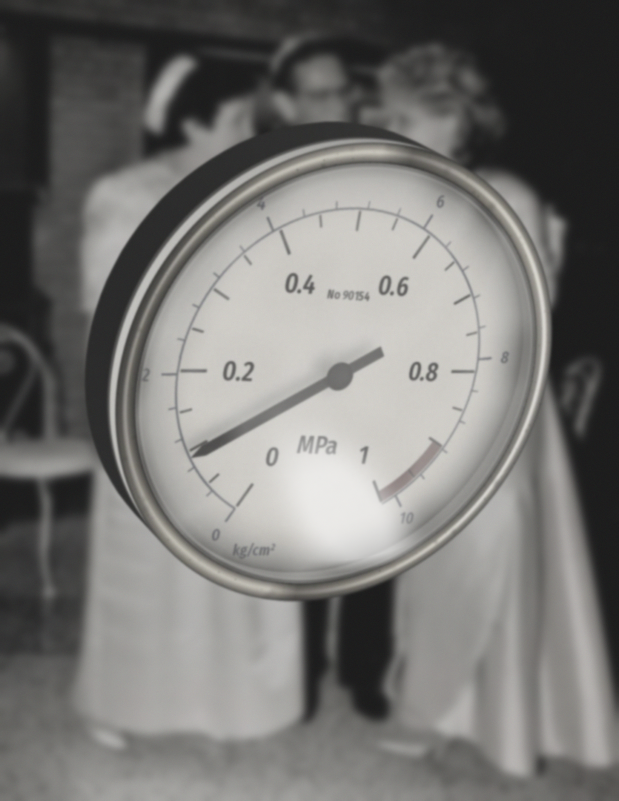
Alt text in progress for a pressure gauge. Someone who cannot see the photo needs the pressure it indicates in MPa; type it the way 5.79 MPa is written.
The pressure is 0.1 MPa
